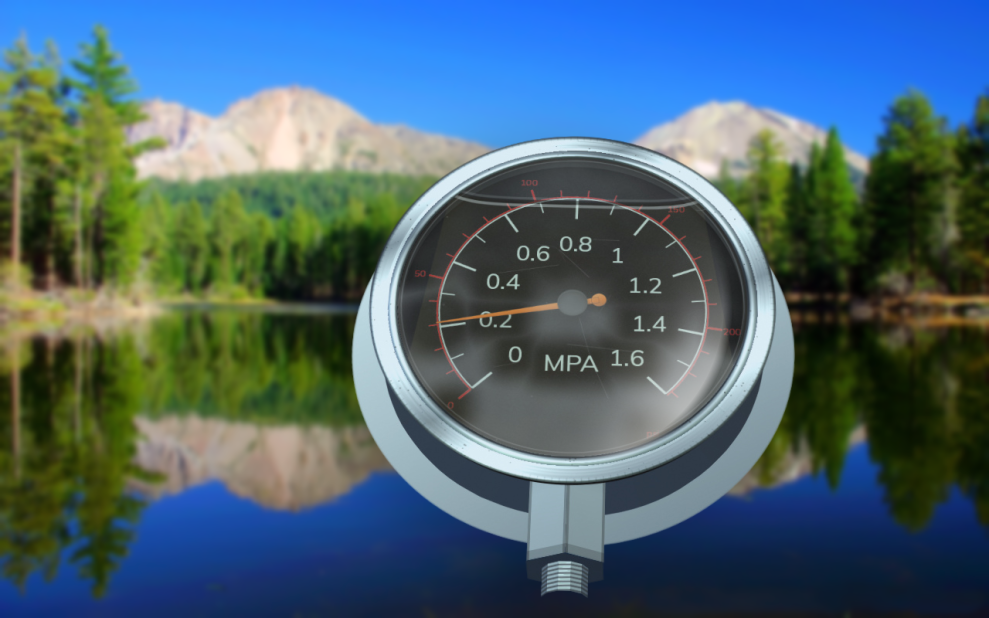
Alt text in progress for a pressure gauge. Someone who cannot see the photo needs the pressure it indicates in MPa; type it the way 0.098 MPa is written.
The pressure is 0.2 MPa
